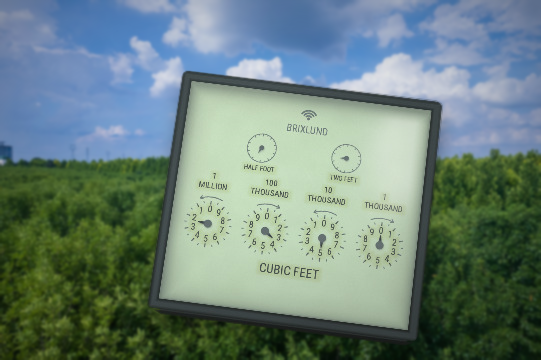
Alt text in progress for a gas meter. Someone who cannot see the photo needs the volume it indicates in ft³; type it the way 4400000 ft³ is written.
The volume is 235000 ft³
